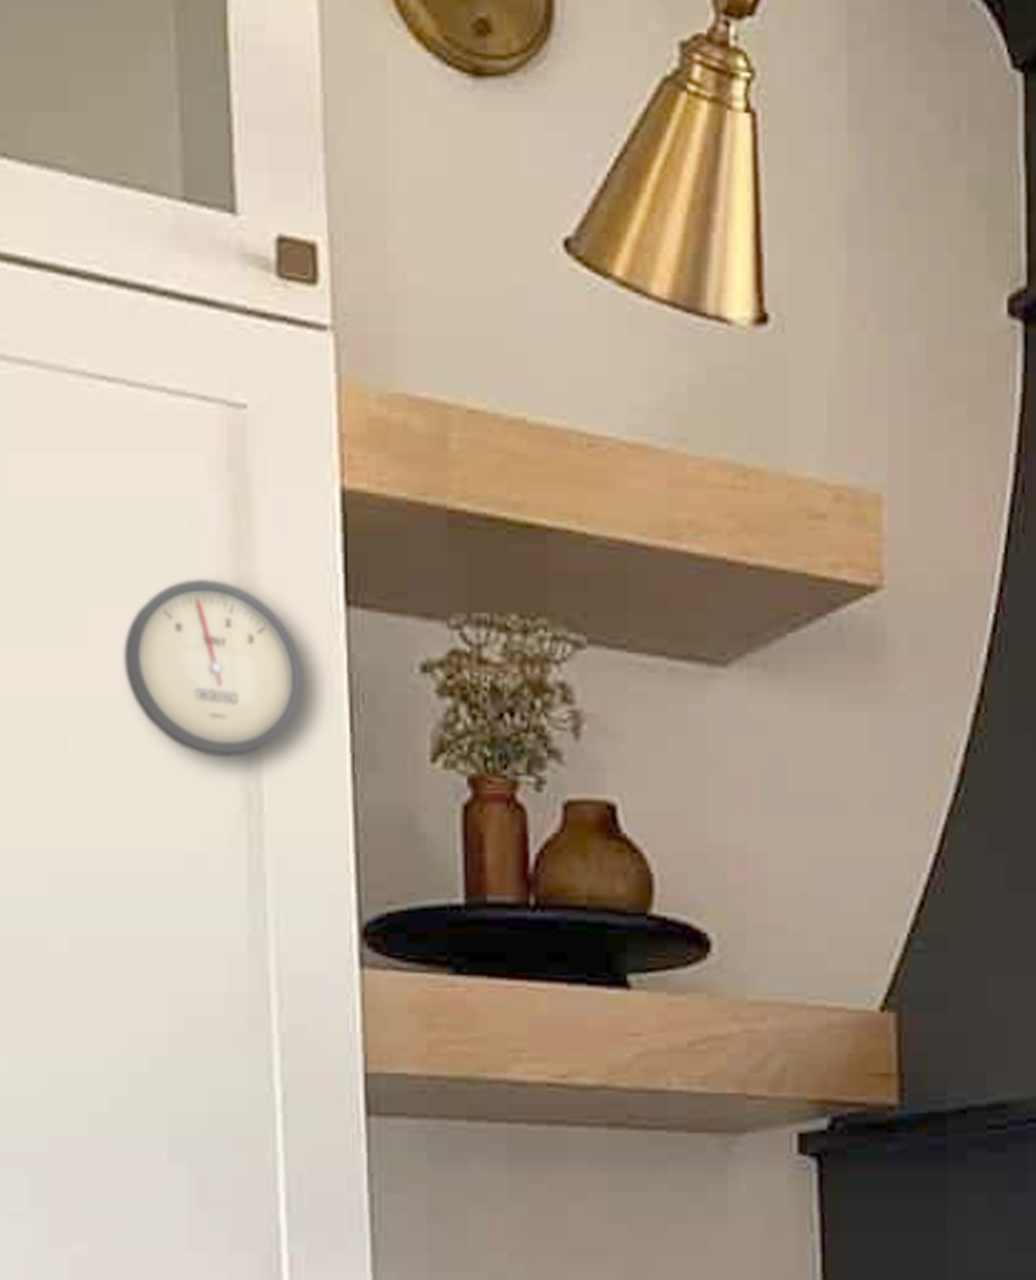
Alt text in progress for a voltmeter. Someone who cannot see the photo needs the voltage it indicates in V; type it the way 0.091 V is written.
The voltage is 1 V
